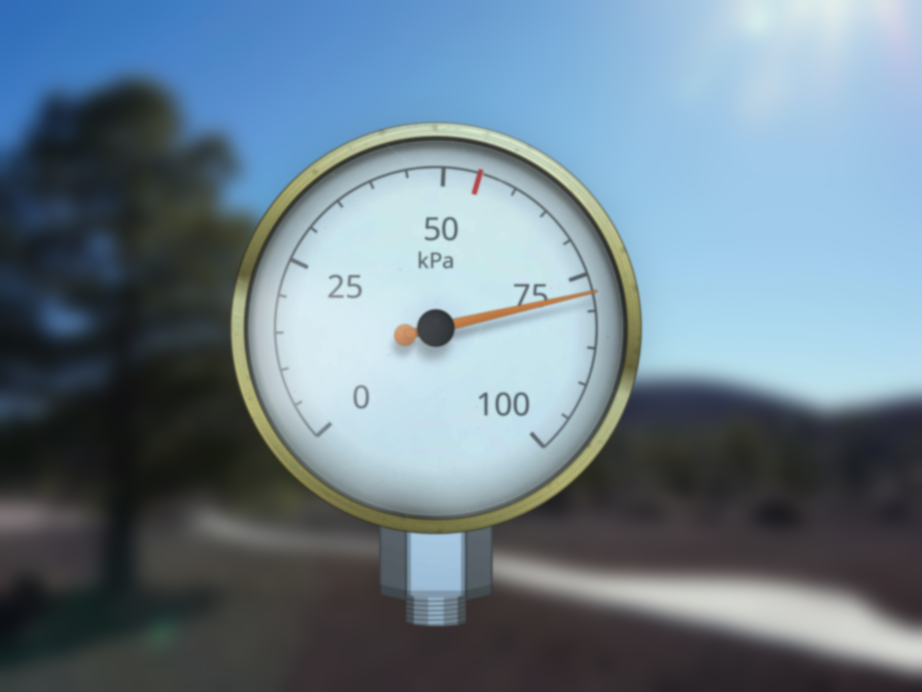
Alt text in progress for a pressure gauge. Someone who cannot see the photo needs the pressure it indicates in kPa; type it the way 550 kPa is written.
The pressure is 77.5 kPa
